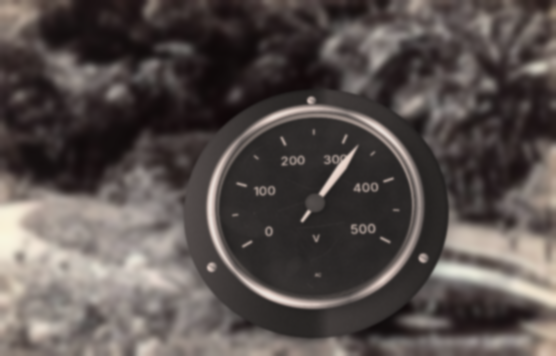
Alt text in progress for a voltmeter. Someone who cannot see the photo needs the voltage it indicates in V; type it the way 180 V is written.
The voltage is 325 V
